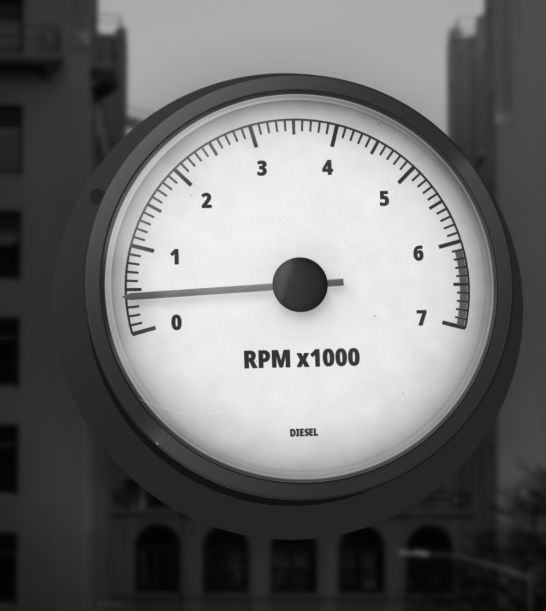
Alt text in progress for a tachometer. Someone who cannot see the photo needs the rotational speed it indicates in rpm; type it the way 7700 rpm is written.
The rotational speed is 400 rpm
